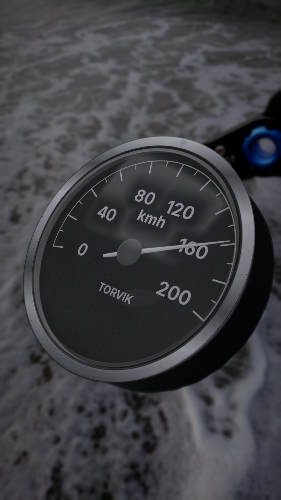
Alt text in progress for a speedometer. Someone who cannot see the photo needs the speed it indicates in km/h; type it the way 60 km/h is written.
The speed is 160 km/h
